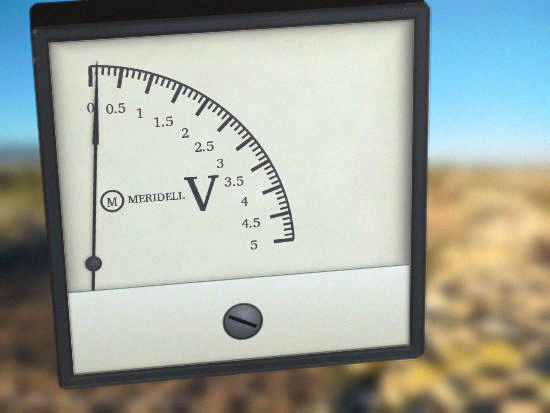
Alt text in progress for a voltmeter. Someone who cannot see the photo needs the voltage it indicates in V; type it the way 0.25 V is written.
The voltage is 0.1 V
